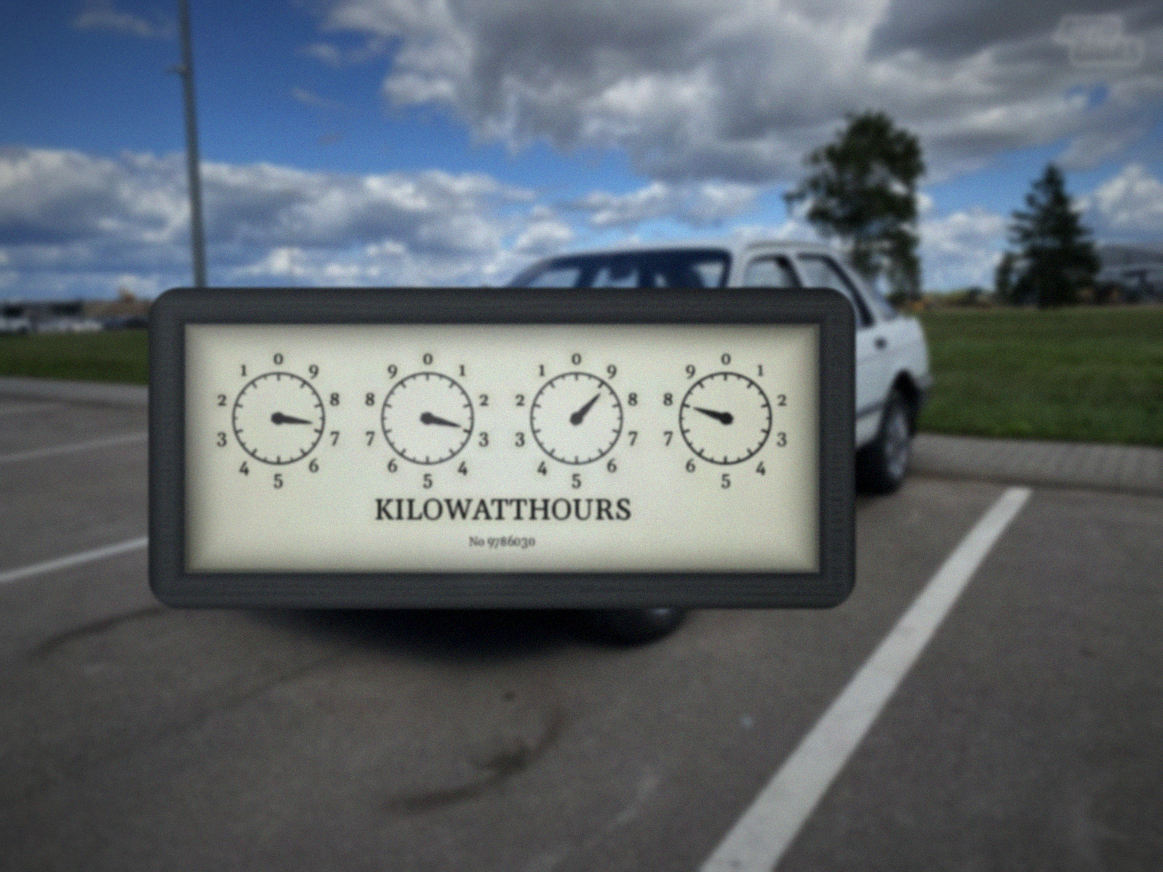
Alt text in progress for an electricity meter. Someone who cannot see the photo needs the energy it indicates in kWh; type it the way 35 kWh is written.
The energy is 7288 kWh
